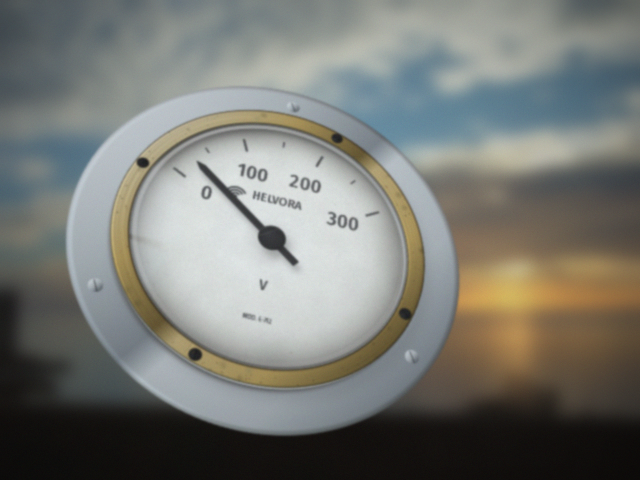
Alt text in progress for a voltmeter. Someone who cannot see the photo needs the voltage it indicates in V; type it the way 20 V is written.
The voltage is 25 V
